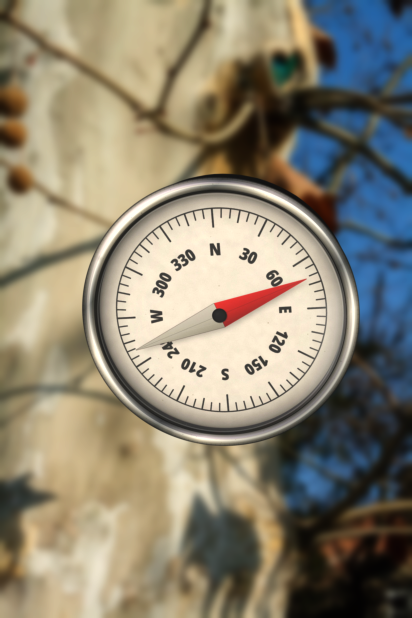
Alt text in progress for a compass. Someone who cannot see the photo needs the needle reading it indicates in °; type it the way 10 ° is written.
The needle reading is 70 °
